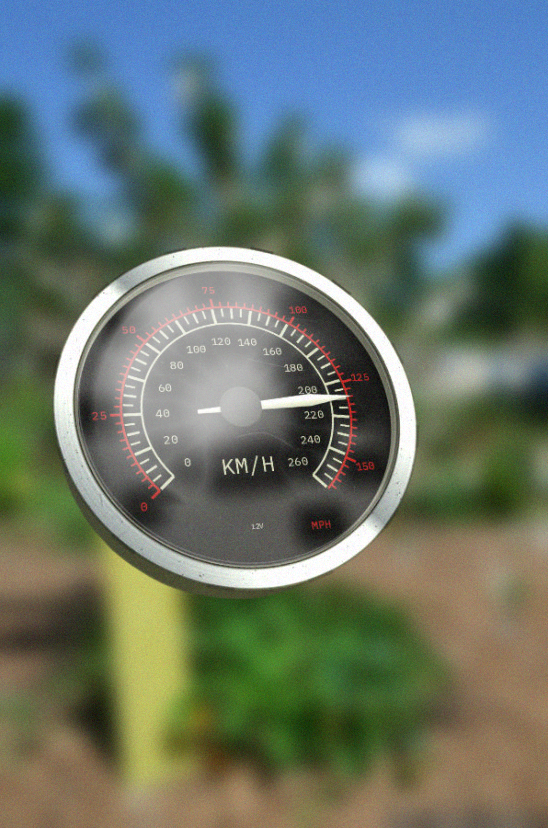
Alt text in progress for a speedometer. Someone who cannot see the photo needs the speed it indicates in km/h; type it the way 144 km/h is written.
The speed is 210 km/h
